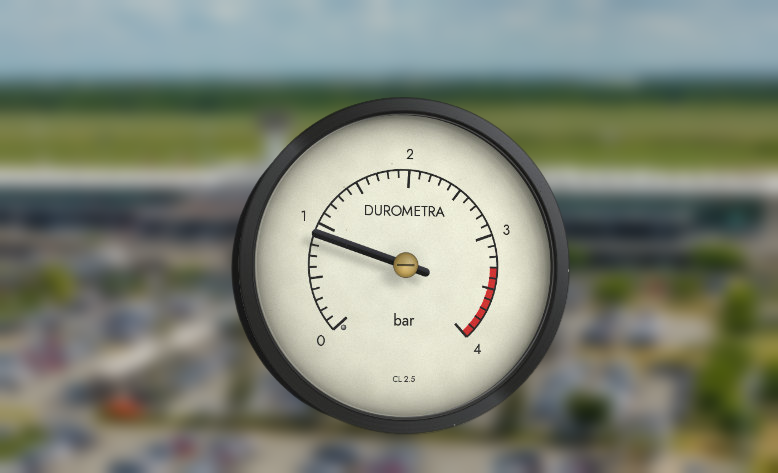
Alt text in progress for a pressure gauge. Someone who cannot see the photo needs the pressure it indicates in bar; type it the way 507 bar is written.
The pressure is 0.9 bar
